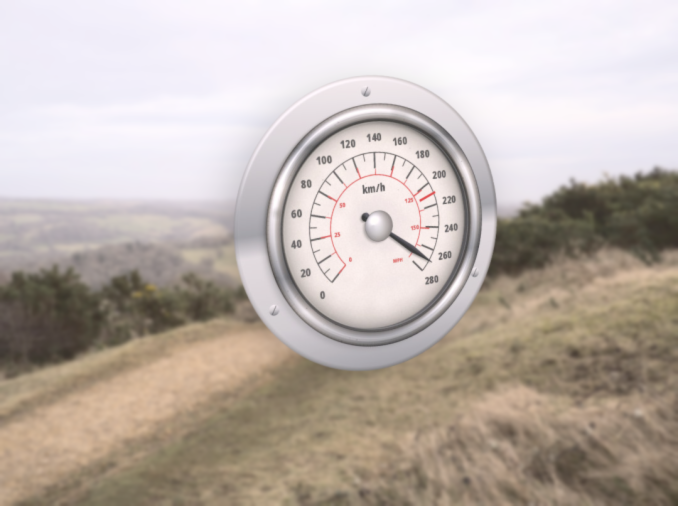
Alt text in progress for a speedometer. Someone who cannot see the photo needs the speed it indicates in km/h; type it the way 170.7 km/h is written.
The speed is 270 km/h
